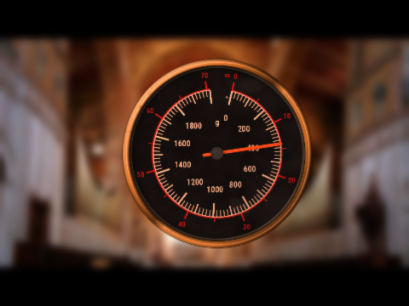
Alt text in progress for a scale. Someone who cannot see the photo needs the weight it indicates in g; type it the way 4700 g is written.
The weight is 400 g
